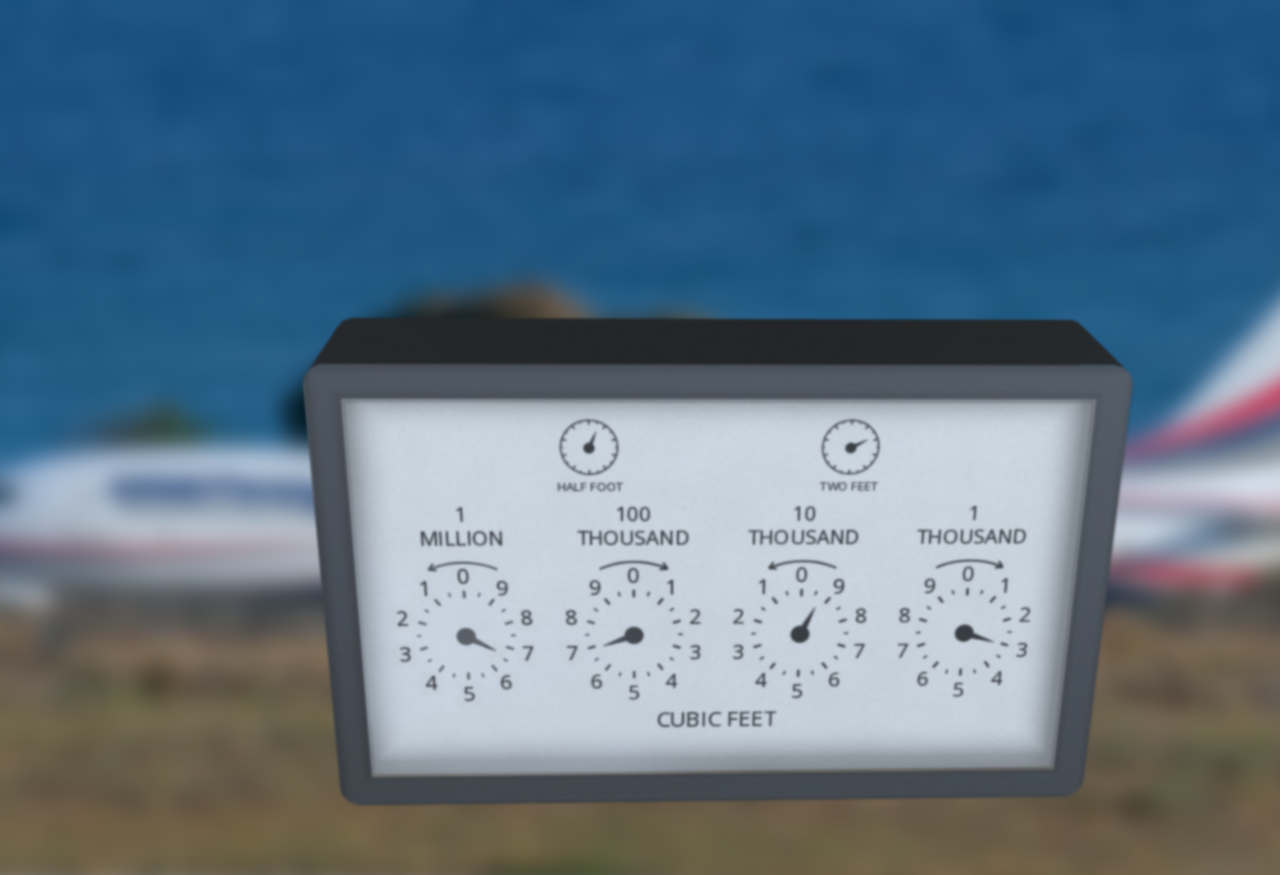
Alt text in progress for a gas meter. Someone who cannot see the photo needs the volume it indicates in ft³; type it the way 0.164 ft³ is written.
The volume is 669300 ft³
